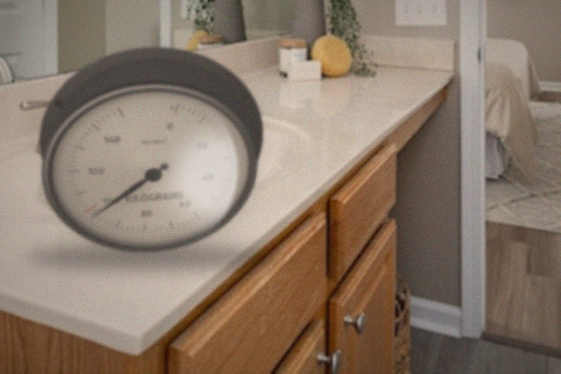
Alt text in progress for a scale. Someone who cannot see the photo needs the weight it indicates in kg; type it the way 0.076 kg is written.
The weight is 100 kg
